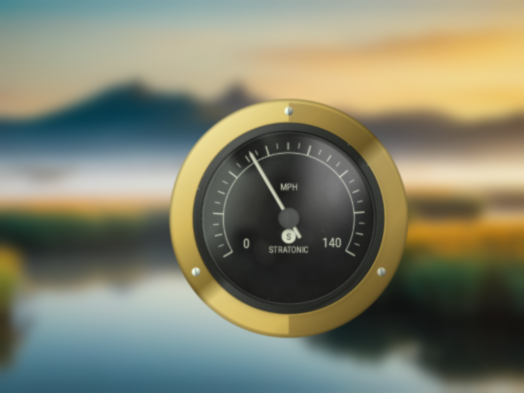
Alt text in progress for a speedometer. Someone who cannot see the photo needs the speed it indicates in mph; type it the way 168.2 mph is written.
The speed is 52.5 mph
